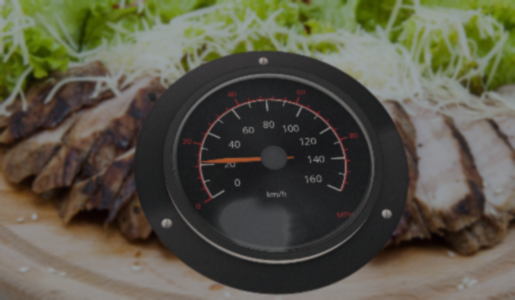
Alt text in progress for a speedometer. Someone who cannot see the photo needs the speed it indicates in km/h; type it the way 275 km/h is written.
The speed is 20 km/h
